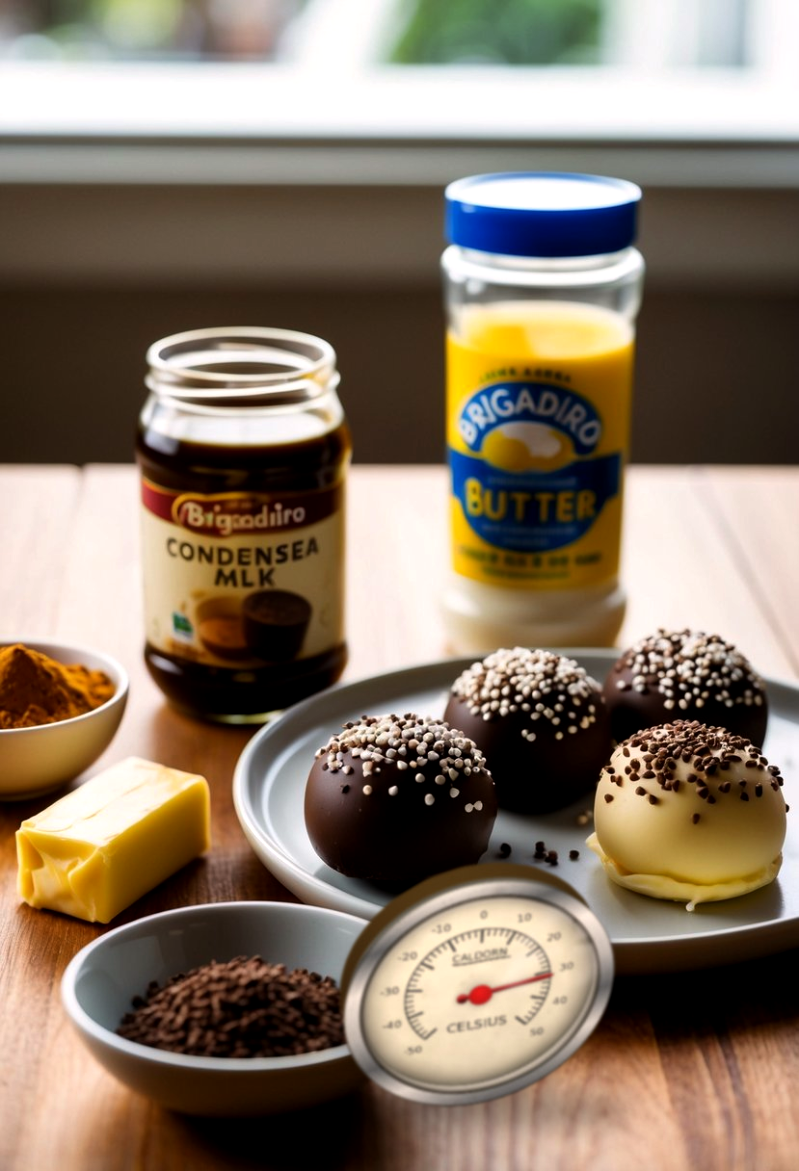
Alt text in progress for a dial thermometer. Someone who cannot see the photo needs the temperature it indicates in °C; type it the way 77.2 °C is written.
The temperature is 30 °C
